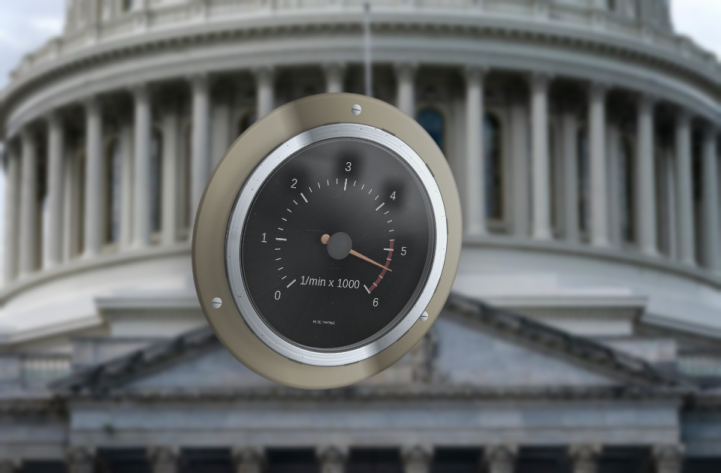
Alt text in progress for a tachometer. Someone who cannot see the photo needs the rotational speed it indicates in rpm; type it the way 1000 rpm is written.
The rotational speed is 5400 rpm
